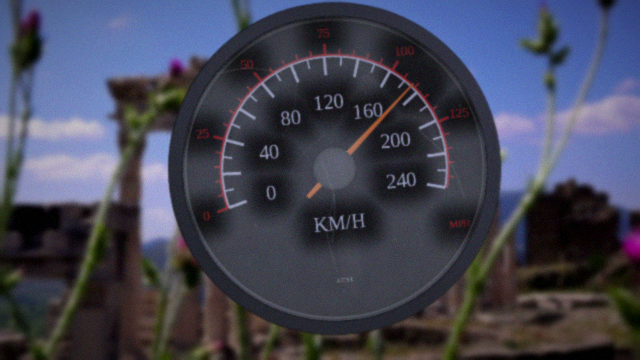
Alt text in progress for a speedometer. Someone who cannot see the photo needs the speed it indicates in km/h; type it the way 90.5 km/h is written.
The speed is 175 km/h
